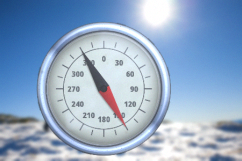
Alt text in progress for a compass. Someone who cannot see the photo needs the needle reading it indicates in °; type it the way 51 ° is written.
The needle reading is 150 °
